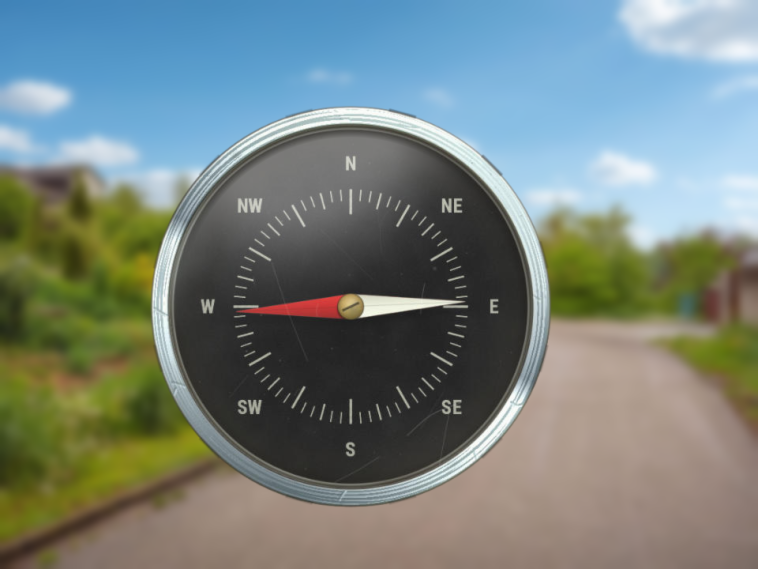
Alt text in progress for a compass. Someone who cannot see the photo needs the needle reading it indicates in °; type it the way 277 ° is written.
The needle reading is 267.5 °
